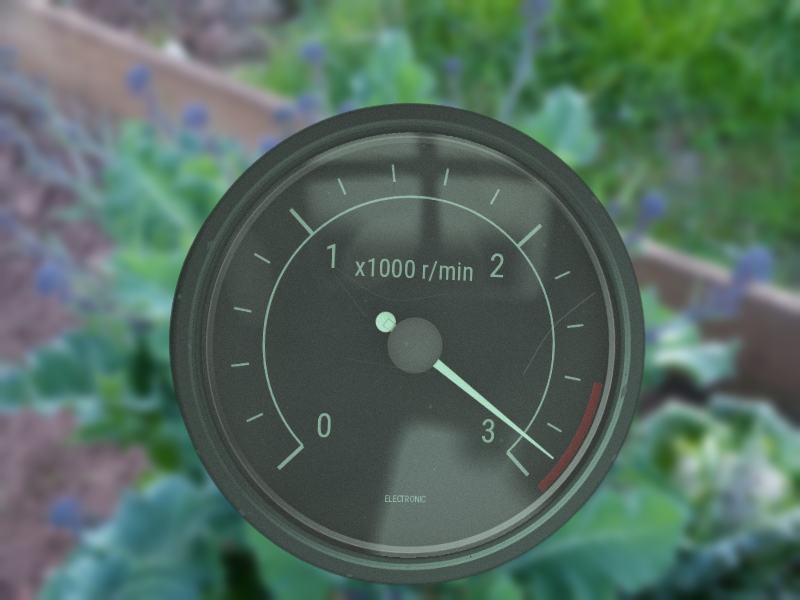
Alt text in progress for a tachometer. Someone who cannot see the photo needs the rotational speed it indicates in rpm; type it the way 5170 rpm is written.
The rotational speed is 2900 rpm
